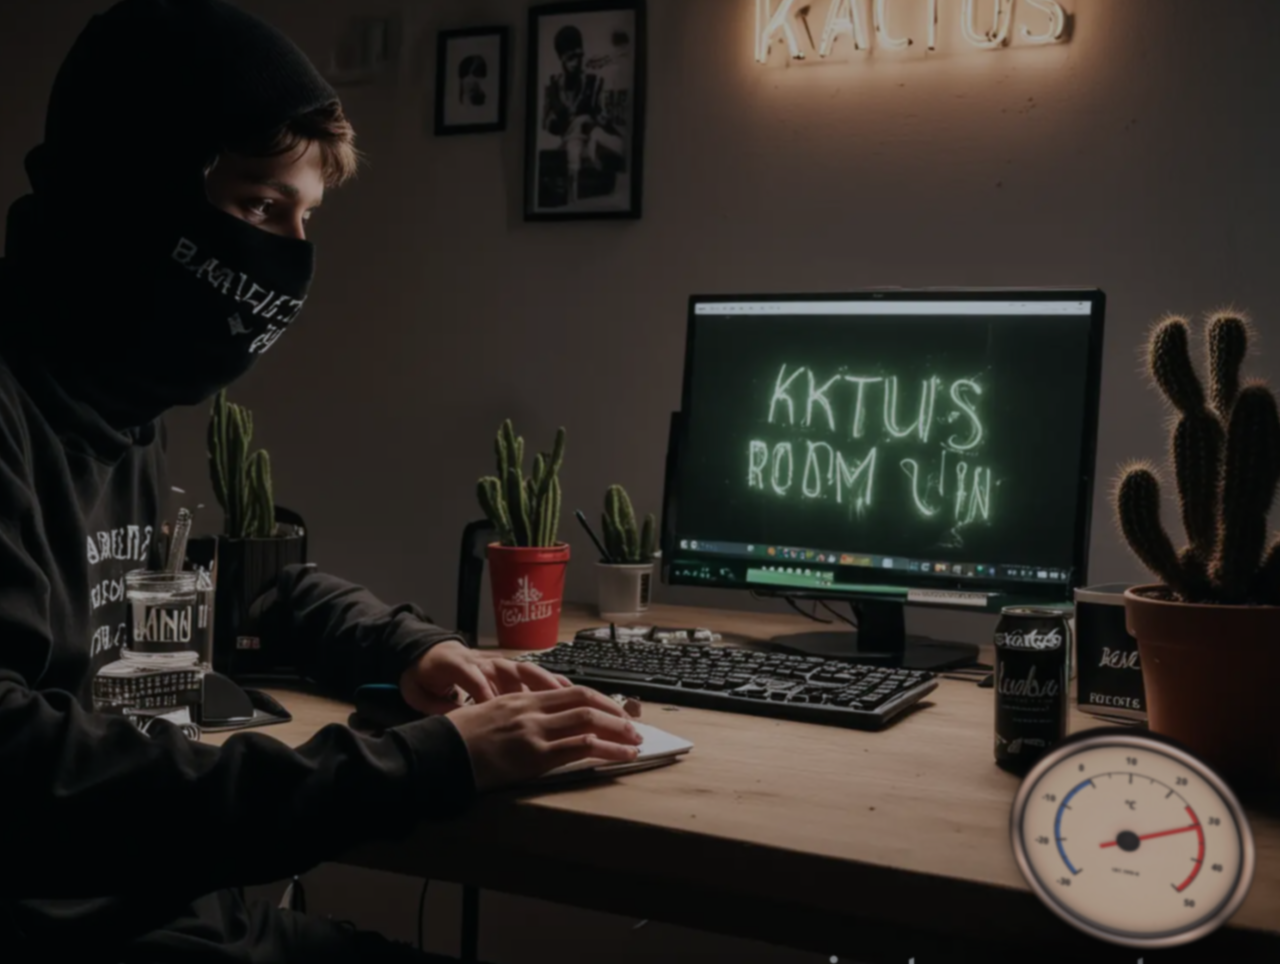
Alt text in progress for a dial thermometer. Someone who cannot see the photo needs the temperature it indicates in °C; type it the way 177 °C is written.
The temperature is 30 °C
